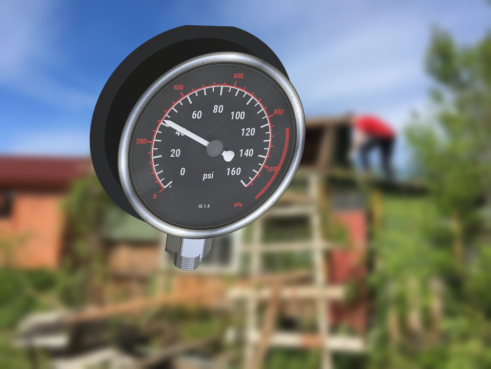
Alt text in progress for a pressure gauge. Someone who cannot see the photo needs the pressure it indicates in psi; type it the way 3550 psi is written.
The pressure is 42.5 psi
